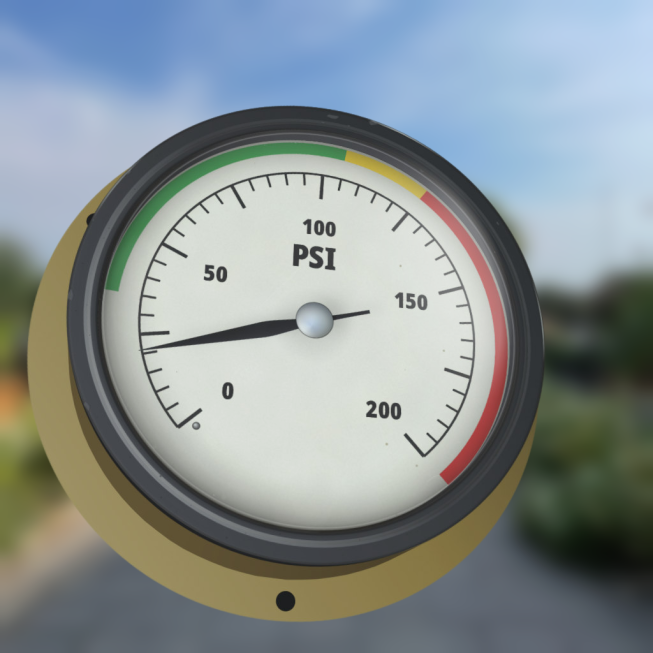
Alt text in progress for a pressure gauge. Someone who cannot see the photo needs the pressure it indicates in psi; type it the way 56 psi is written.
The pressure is 20 psi
